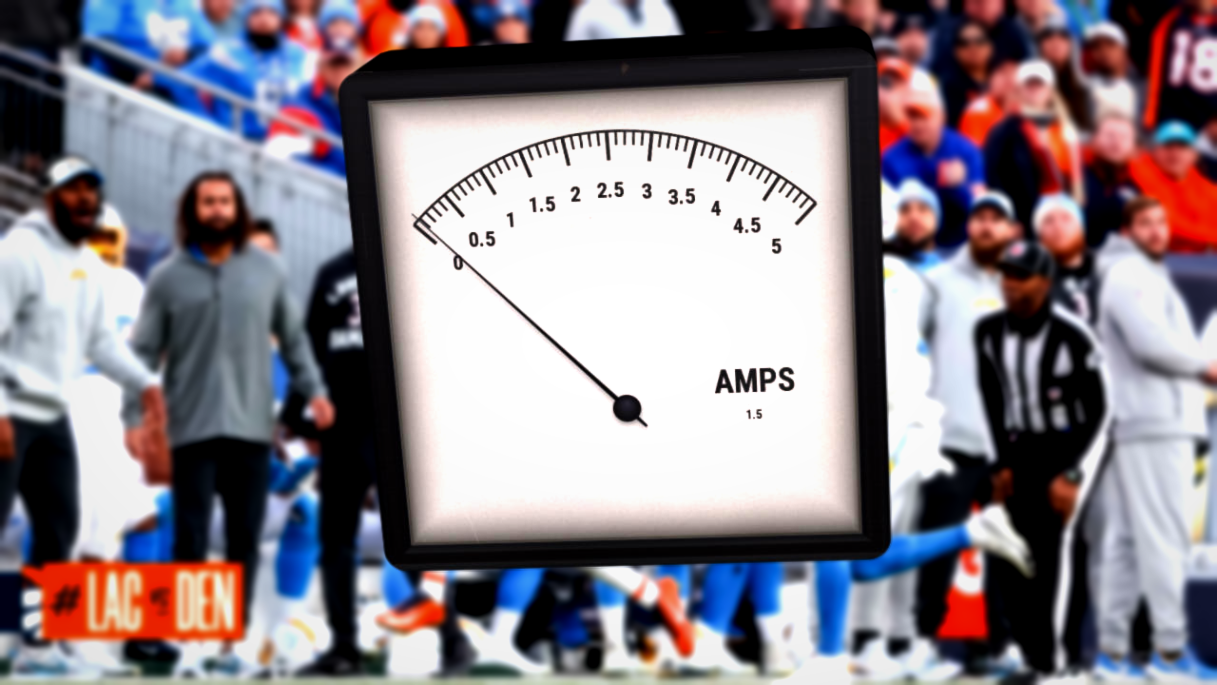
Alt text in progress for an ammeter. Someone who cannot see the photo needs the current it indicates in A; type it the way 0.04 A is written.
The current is 0.1 A
